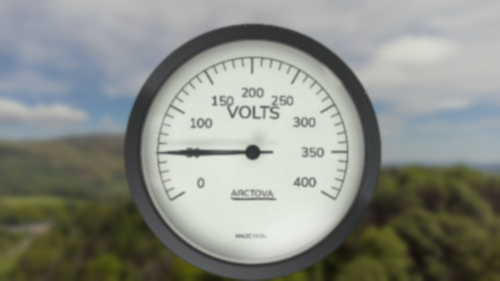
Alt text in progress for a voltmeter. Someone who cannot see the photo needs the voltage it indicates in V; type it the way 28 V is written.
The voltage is 50 V
